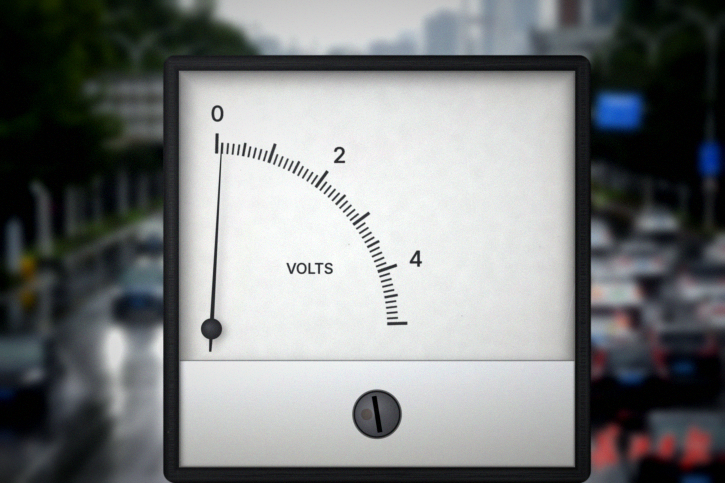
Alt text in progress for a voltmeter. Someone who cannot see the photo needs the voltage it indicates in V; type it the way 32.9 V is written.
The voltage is 0.1 V
